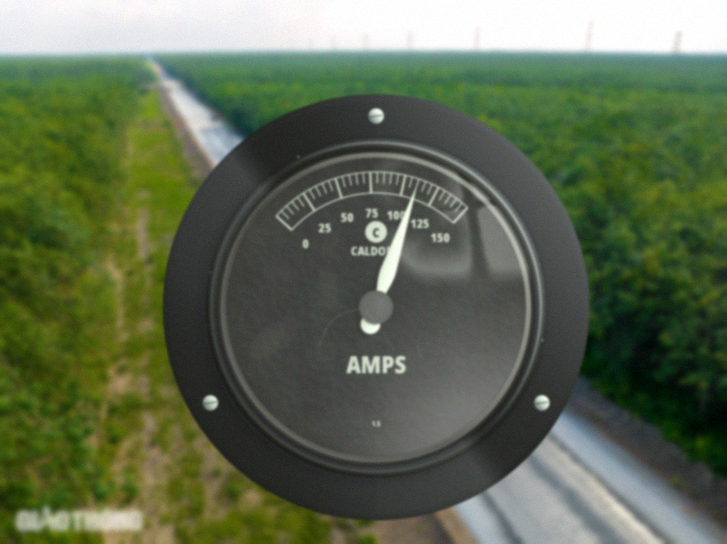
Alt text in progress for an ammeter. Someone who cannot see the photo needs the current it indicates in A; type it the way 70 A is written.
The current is 110 A
